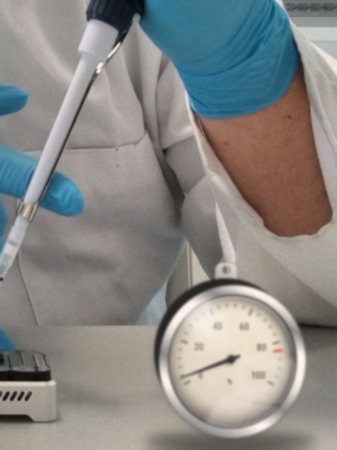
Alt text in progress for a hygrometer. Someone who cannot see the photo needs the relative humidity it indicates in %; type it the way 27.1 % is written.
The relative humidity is 4 %
